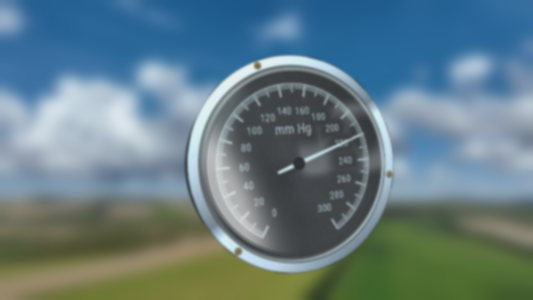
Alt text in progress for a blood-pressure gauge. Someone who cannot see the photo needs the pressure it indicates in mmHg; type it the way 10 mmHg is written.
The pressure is 220 mmHg
